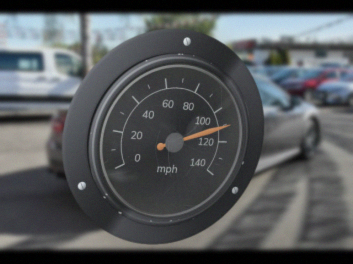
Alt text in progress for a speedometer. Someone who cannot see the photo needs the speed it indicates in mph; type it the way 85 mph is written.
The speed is 110 mph
